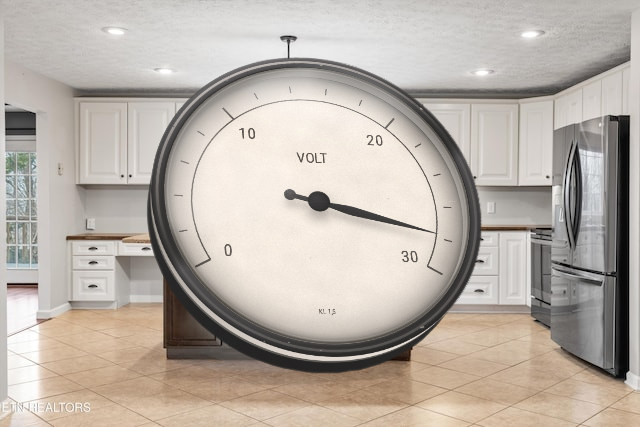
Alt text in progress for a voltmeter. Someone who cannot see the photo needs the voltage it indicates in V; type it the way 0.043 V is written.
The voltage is 28 V
